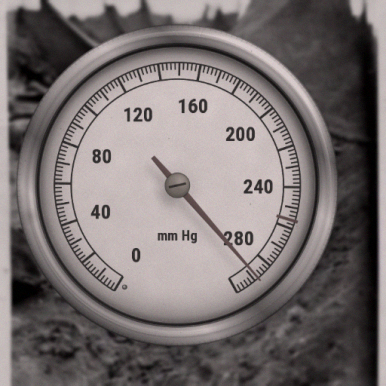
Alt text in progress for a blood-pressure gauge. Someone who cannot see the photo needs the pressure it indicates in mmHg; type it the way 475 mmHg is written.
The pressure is 288 mmHg
